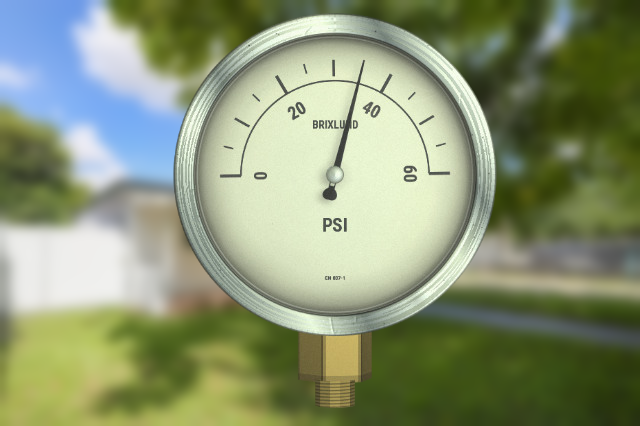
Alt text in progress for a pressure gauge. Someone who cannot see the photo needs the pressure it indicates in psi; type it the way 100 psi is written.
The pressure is 35 psi
